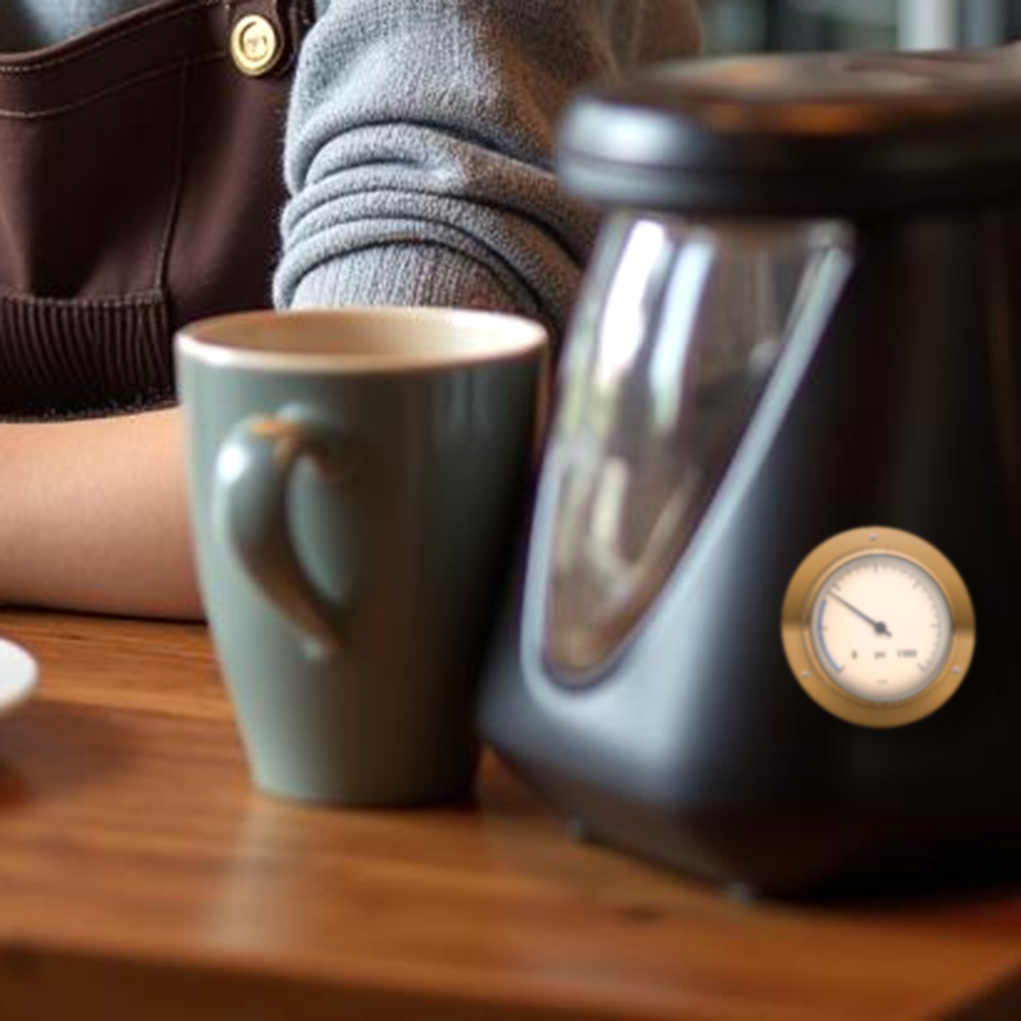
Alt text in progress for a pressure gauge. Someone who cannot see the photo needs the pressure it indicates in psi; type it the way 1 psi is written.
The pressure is 450 psi
